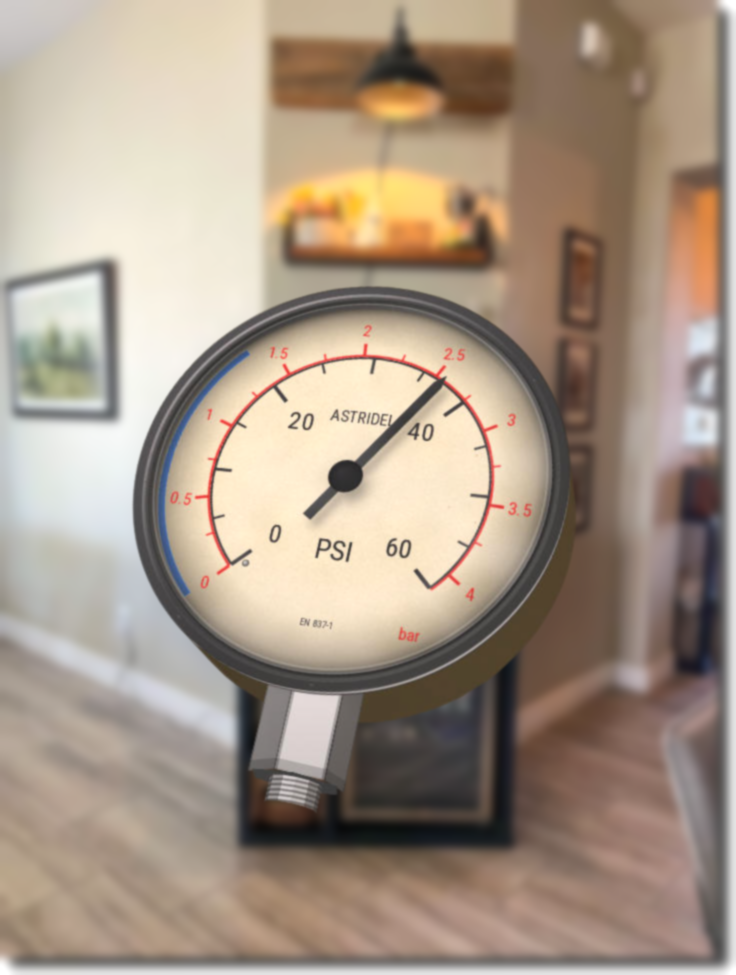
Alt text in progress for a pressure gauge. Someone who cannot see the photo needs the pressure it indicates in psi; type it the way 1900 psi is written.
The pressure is 37.5 psi
